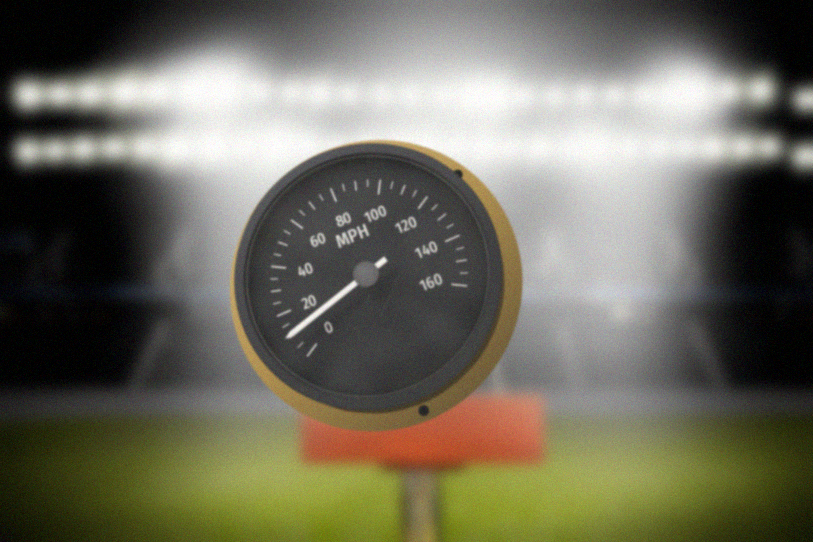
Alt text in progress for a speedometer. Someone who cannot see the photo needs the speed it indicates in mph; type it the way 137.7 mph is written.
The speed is 10 mph
